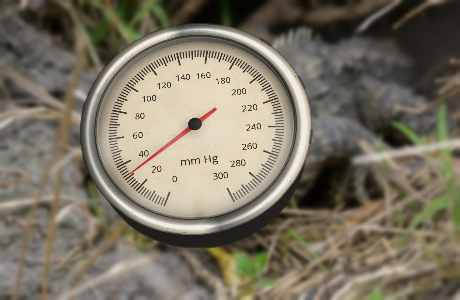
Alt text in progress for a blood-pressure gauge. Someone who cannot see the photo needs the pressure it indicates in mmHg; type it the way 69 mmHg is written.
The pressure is 30 mmHg
